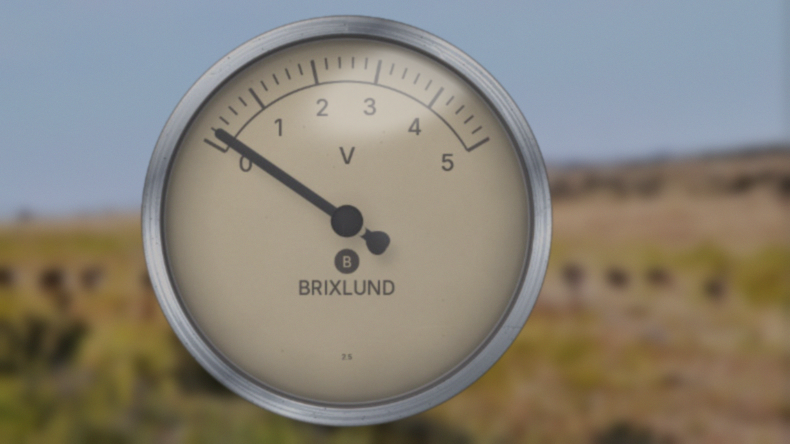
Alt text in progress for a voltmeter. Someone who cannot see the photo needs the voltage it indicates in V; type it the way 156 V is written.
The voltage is 0.2 V
